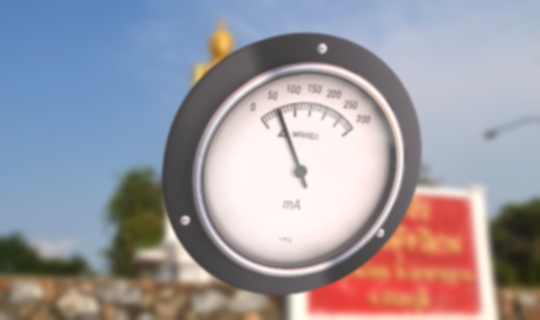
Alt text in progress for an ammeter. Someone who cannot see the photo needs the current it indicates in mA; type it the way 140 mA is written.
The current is 50 mA
